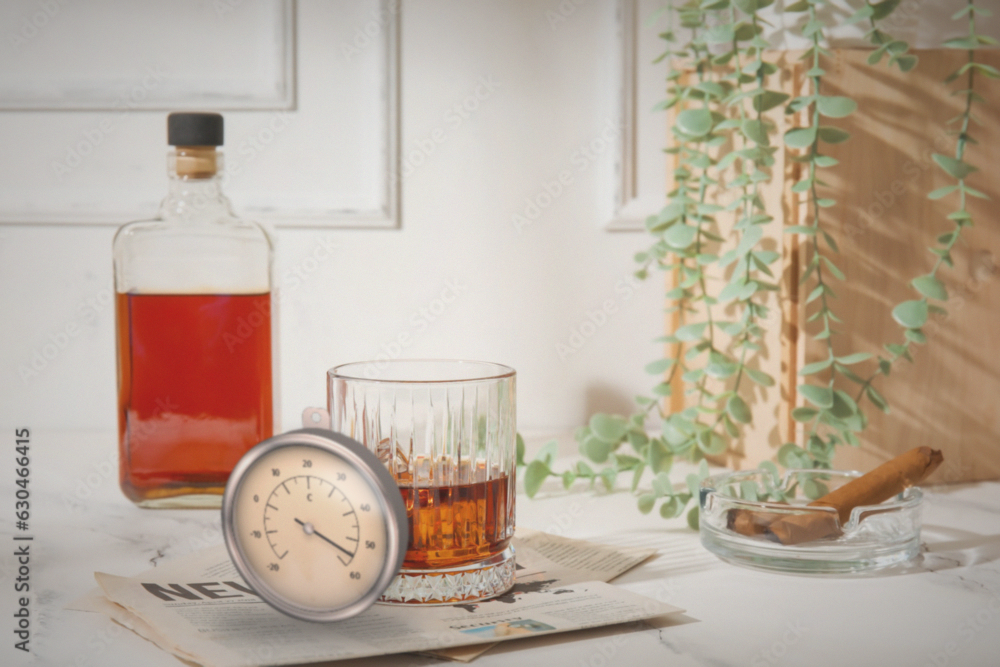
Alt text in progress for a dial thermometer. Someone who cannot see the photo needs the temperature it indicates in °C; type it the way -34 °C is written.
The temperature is 55 °C
